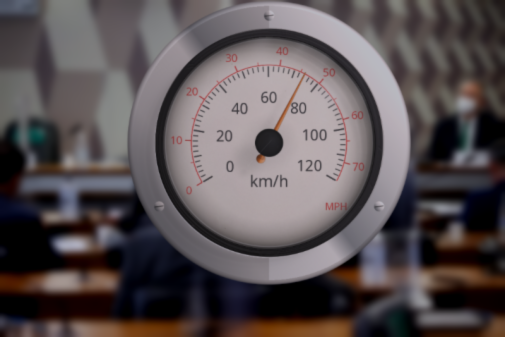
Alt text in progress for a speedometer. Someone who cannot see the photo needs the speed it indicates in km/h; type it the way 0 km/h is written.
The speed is 74 km/h
